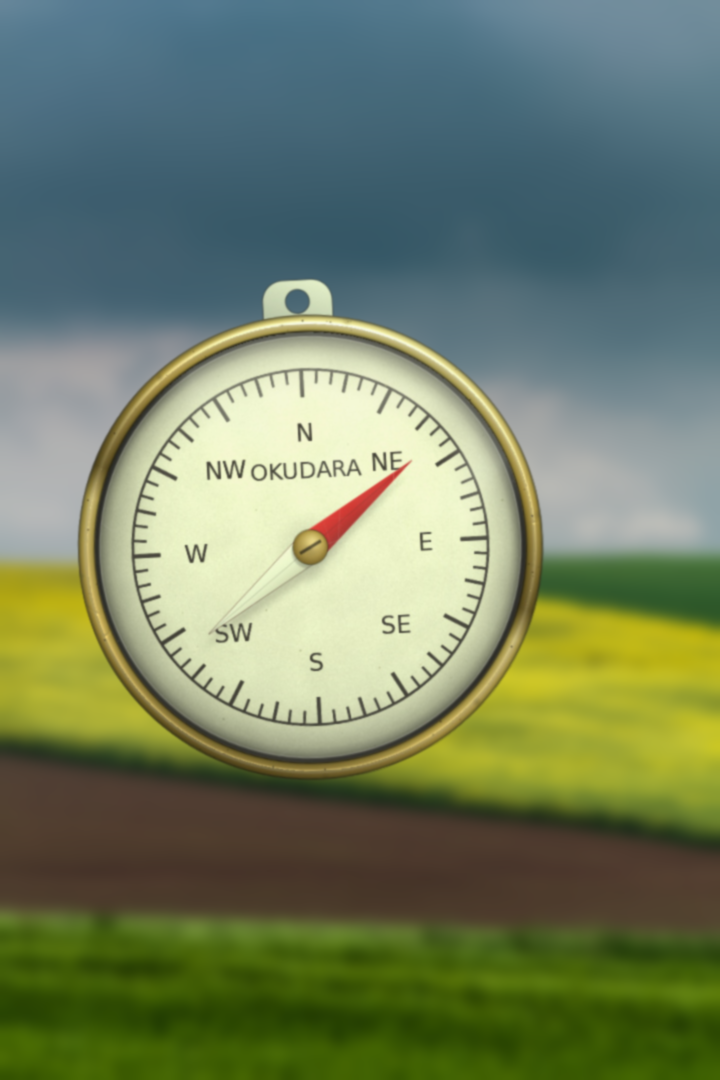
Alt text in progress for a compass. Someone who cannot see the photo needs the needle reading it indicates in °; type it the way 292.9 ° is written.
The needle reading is 52.5 °
